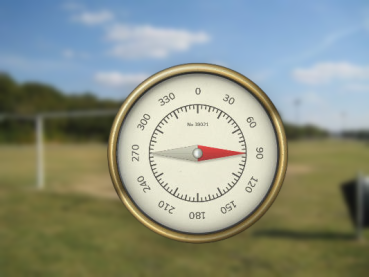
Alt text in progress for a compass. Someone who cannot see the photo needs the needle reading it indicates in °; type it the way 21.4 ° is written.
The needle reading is 90 °
